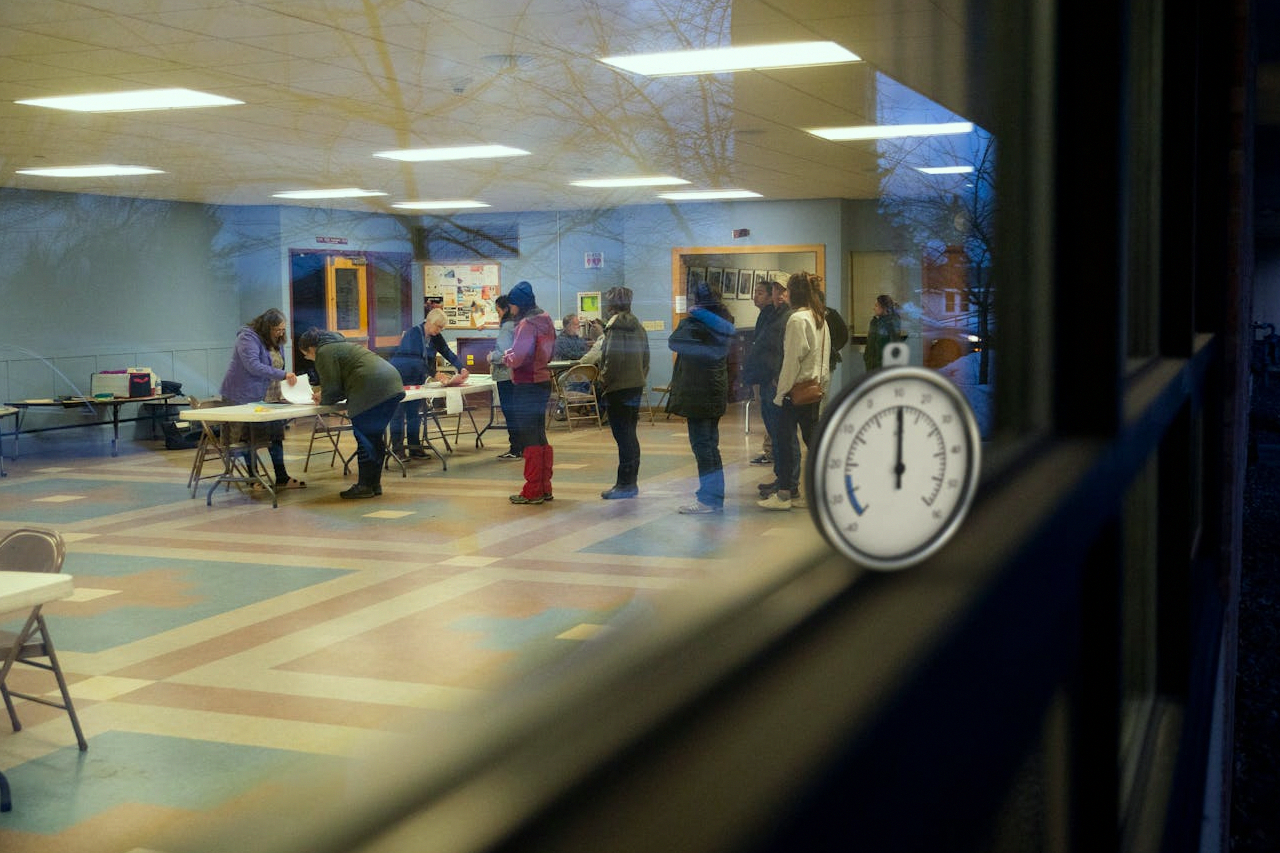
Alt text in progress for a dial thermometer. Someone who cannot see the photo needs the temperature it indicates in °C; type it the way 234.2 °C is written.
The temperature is 10 °C
